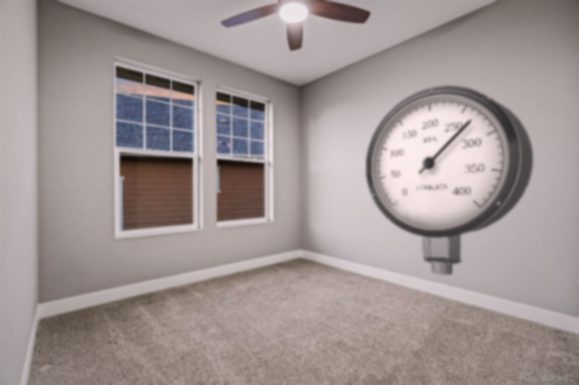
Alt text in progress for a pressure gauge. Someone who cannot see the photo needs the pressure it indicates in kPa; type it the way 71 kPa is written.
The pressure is 270 kPa
